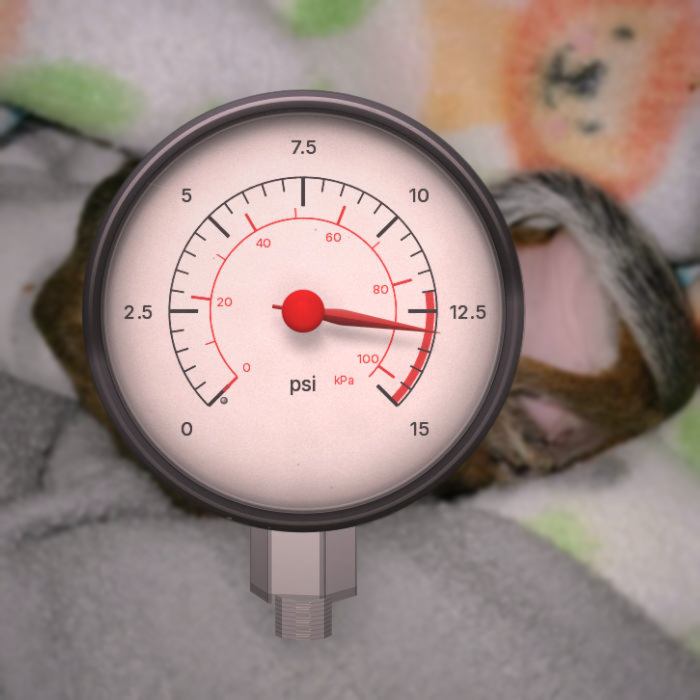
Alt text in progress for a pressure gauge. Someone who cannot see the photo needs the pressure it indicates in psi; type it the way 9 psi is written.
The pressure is 13 psi
